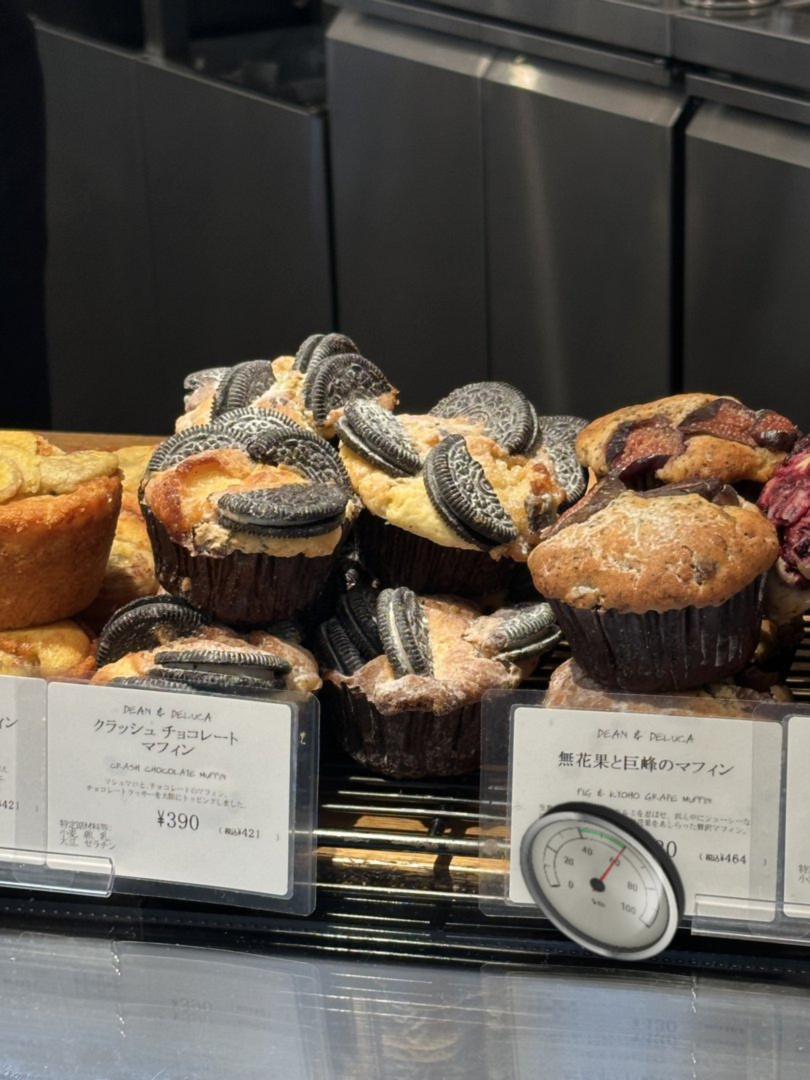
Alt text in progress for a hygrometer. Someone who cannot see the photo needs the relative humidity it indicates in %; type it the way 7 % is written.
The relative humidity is 60 %
